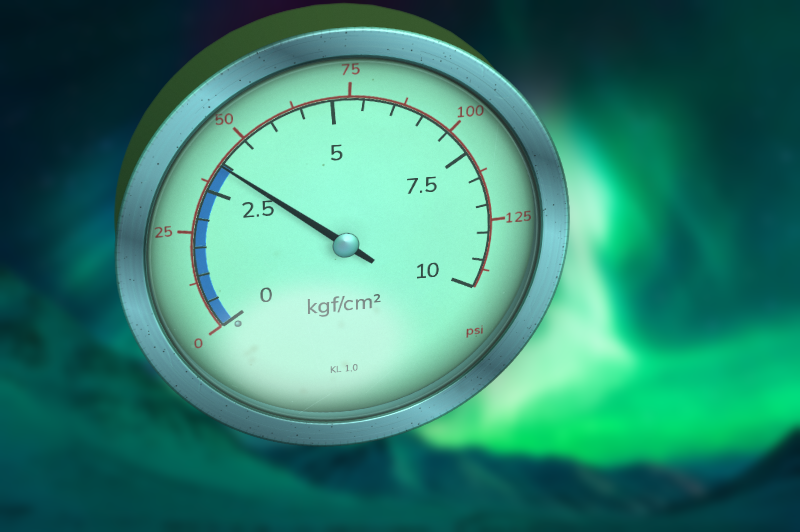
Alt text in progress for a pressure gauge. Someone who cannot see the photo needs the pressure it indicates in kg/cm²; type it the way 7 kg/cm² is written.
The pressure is 3 kg/cm²
